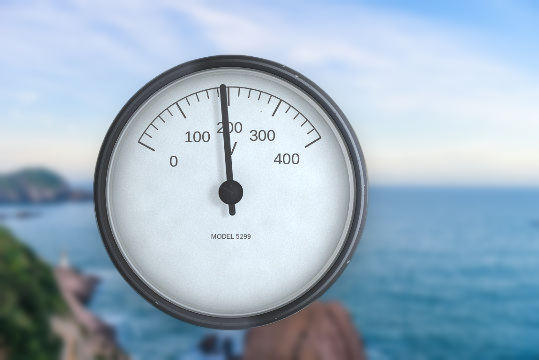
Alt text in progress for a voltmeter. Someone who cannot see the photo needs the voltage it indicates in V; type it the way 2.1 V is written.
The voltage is 190 V
